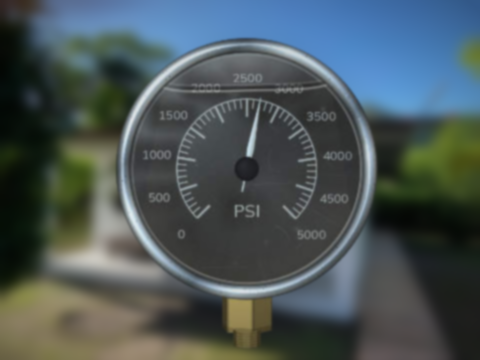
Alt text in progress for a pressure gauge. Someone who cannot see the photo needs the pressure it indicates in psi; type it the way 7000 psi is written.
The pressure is 2700 psi
